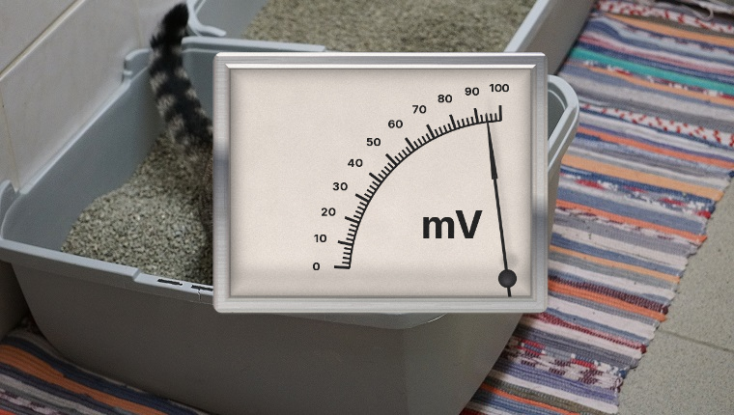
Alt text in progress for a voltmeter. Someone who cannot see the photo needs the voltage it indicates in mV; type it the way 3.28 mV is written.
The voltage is 94 mV
